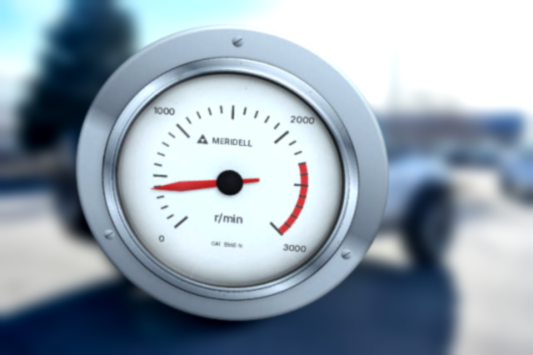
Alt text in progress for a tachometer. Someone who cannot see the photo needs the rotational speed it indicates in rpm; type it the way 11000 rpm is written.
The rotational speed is 400 rpm
